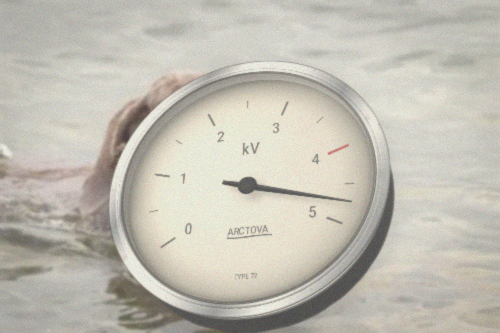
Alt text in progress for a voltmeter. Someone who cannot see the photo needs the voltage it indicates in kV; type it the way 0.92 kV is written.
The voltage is 4.75 kV
